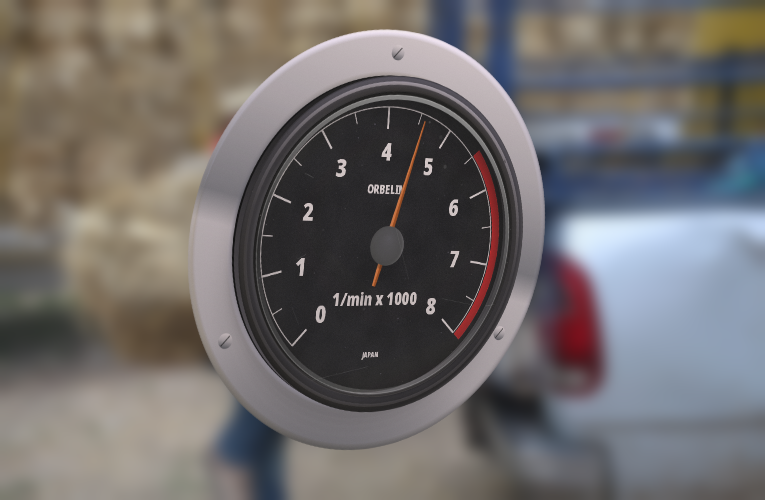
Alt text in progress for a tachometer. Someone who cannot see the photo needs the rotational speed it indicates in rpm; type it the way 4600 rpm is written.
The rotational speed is 4500 rpm
